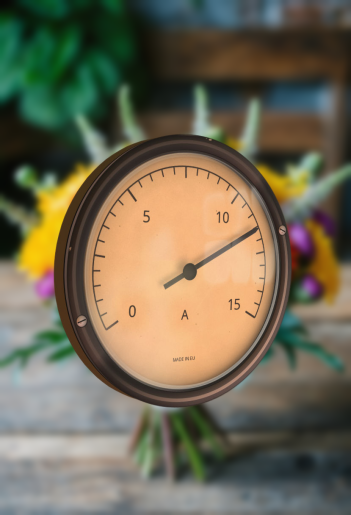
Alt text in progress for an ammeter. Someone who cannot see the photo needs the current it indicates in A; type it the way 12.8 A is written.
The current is 11.5 A
